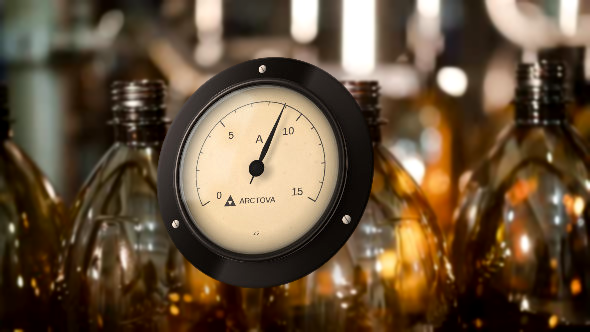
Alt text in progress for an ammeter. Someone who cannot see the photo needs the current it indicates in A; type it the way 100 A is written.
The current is 9 A
